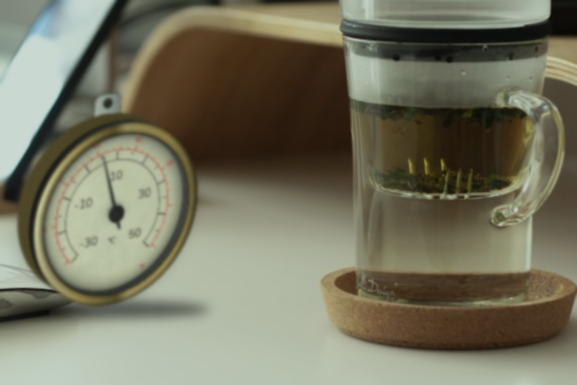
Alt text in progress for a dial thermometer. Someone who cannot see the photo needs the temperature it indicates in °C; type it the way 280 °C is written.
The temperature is 5 °C
